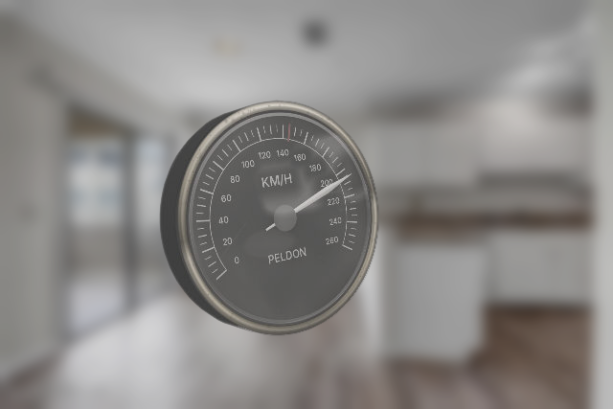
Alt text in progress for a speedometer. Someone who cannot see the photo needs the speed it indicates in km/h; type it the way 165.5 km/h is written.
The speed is 205 km/h
